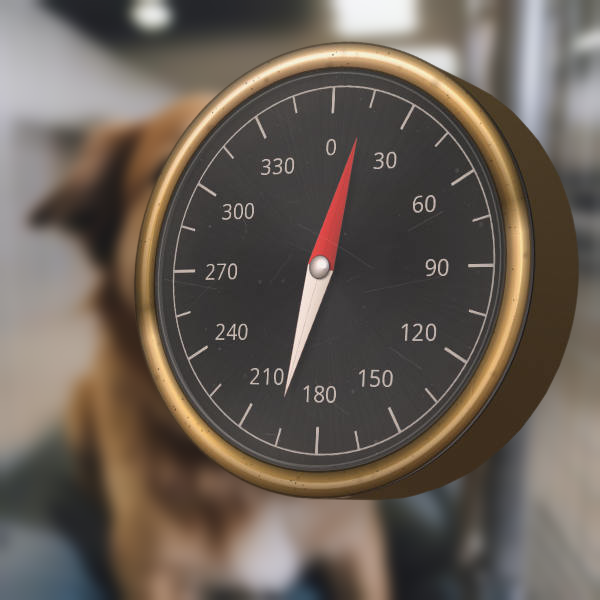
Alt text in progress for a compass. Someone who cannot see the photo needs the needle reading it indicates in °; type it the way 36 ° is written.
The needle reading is 15 °
